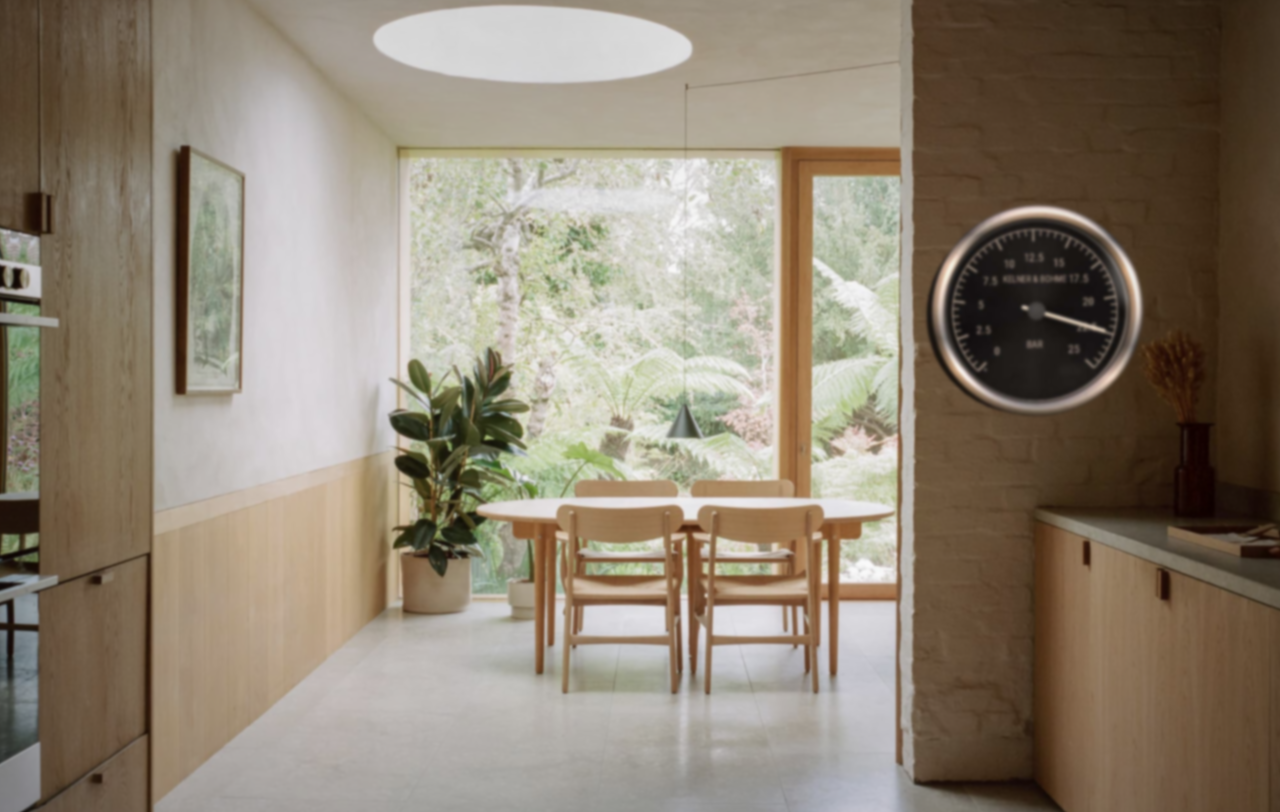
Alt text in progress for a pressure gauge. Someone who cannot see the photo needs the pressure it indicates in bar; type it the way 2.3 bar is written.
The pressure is 22.5 bar
